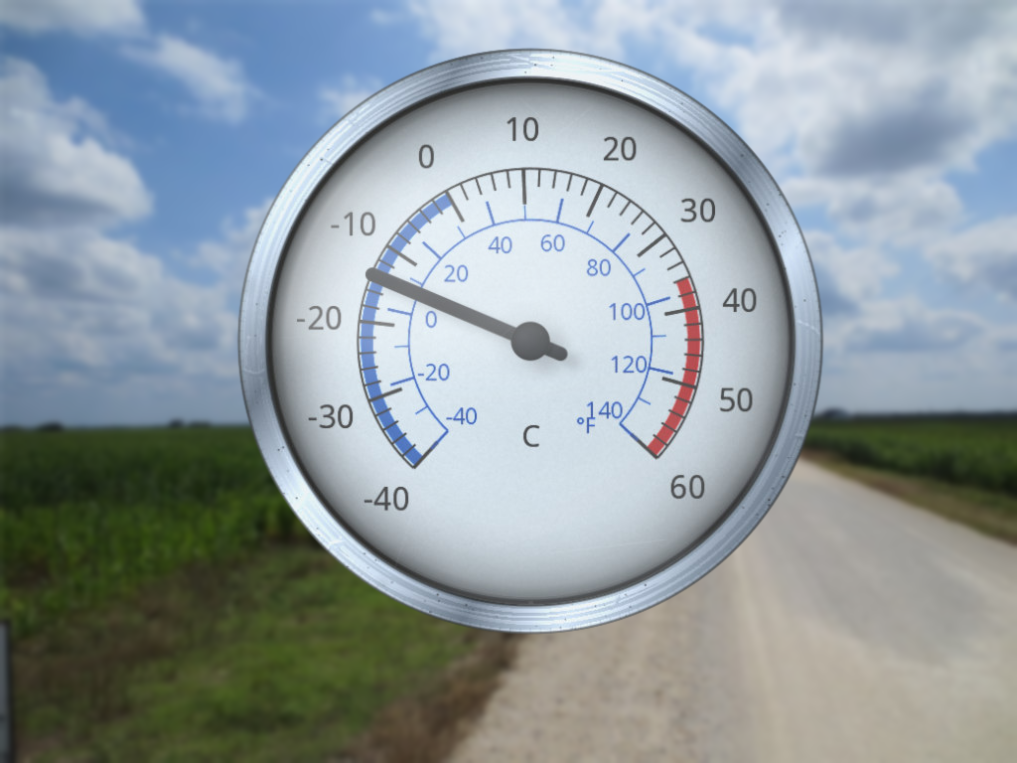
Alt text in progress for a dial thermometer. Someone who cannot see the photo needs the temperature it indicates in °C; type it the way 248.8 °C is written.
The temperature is -14 °C
